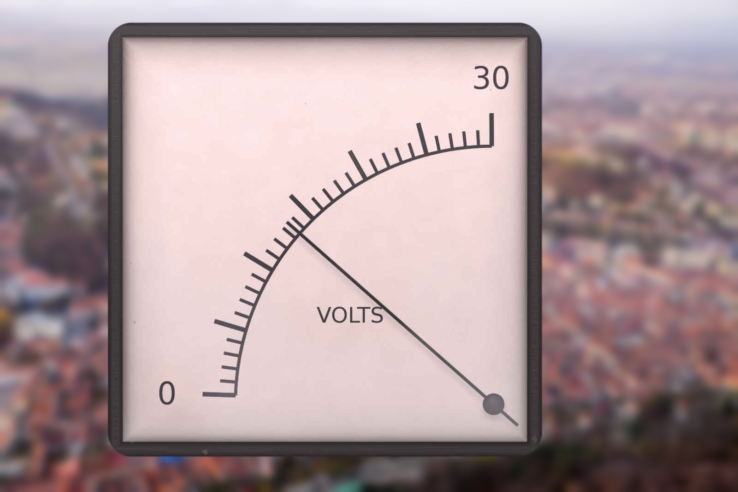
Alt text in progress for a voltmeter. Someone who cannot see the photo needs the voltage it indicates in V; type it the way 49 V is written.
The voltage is 13.5 V
